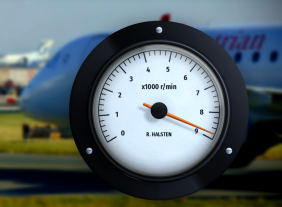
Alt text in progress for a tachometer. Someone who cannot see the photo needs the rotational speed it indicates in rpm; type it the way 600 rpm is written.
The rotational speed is 8800 rpm
